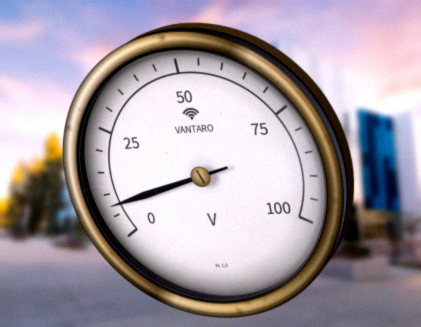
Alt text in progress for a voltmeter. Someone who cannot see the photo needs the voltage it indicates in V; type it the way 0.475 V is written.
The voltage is 7.5 V
